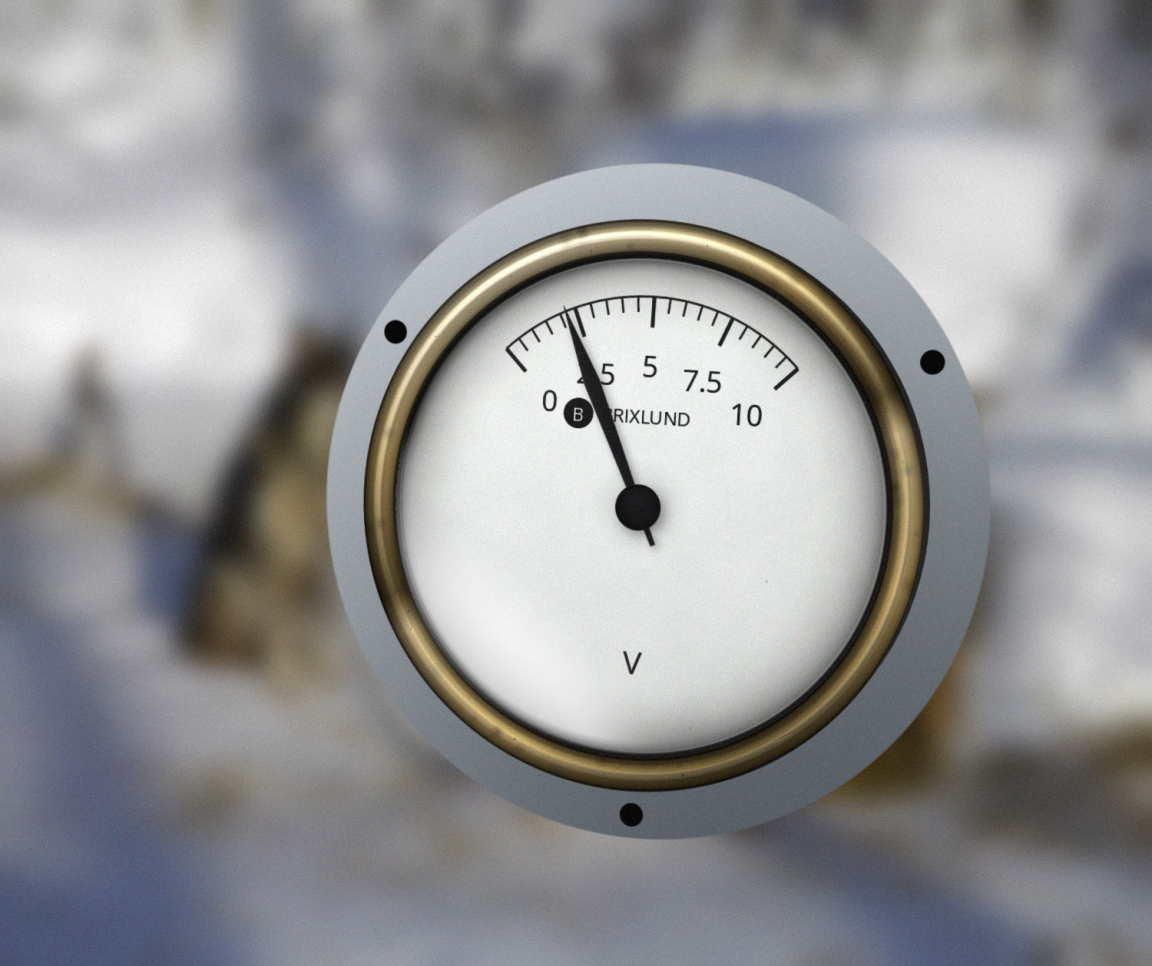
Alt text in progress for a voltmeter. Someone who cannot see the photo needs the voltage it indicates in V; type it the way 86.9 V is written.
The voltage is 2.25 V
